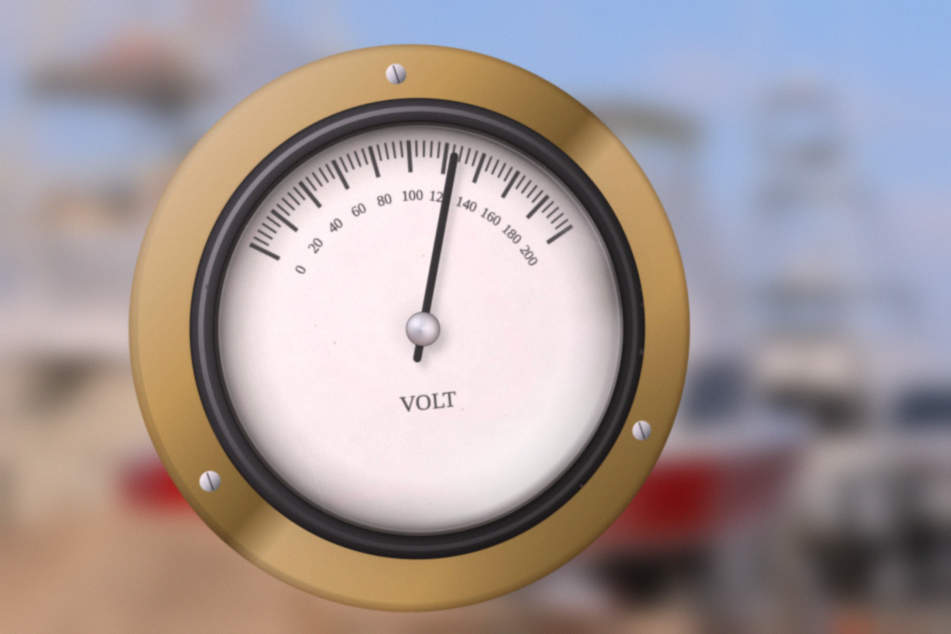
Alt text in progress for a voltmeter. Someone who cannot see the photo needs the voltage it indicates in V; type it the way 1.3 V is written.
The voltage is 124 V
